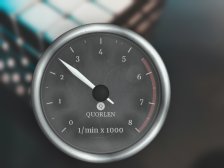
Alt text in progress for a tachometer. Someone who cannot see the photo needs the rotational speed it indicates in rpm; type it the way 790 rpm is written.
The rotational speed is 2500 rpm
